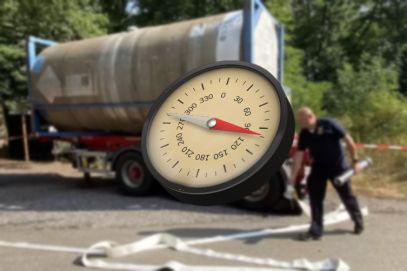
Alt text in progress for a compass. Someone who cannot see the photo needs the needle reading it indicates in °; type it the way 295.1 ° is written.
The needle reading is 100 °
